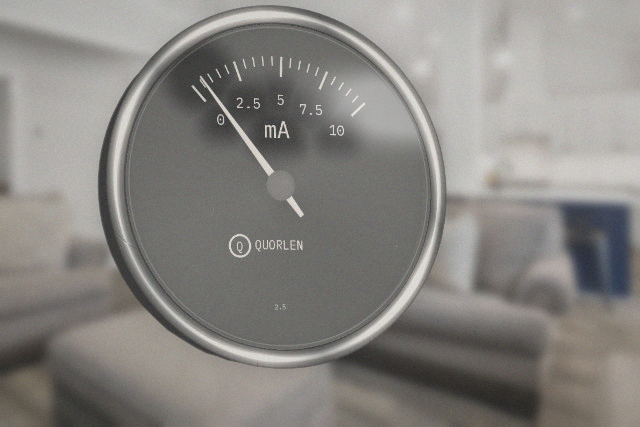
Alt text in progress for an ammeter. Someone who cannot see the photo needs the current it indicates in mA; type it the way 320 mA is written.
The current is 0.5 mA
